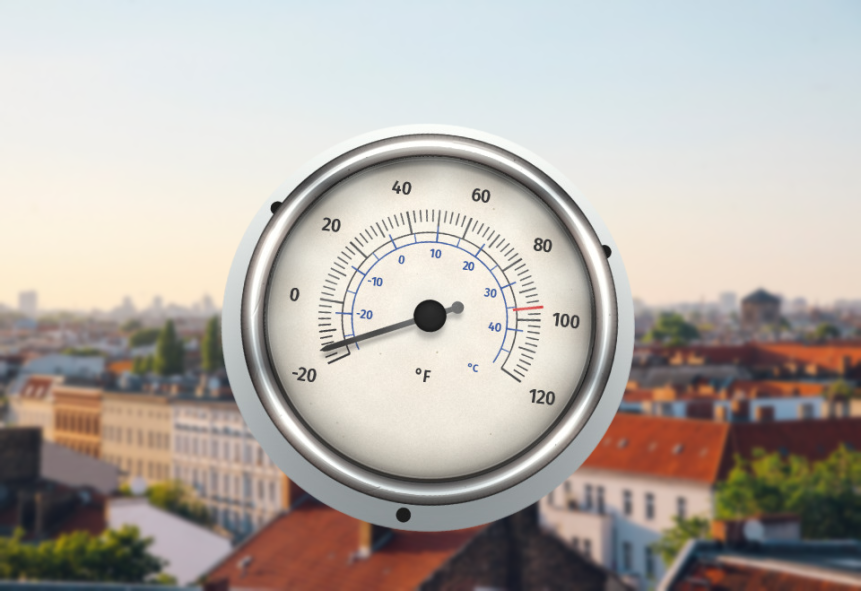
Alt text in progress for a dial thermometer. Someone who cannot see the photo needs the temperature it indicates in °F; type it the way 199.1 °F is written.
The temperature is -16 °F
